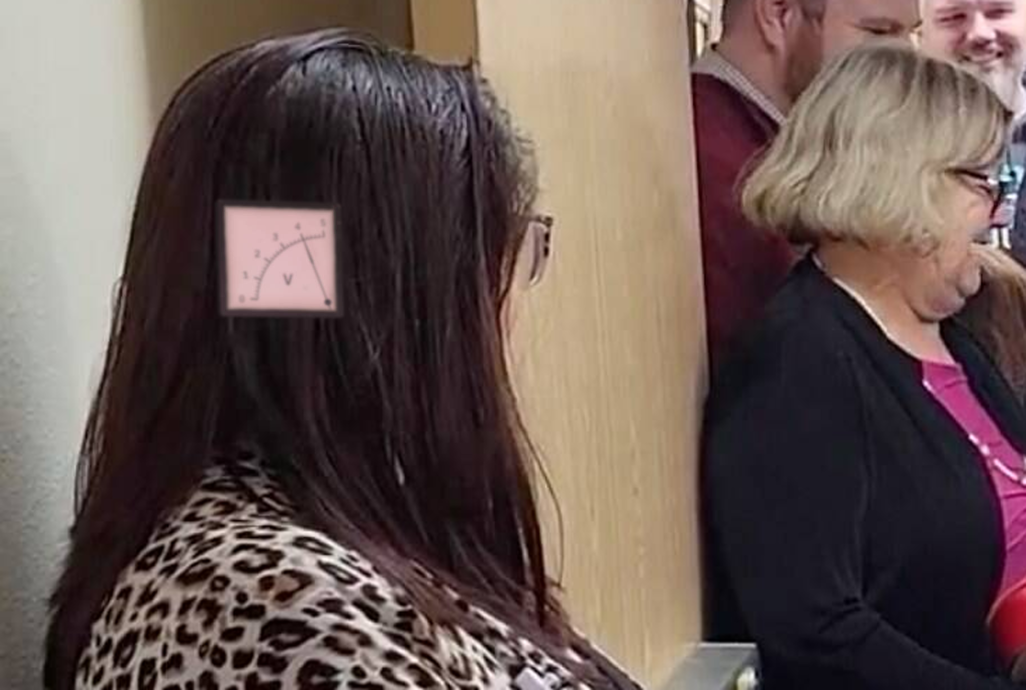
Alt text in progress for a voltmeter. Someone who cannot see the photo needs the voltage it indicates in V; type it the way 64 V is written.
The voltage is 4 V
